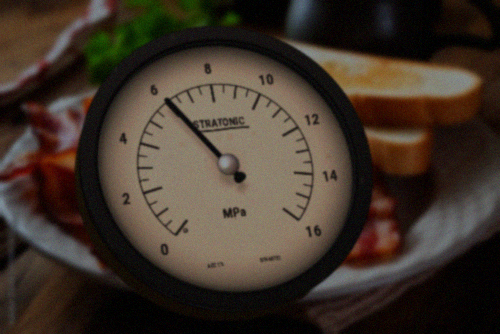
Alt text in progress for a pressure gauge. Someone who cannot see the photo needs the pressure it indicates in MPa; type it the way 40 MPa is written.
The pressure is 6 MPa
